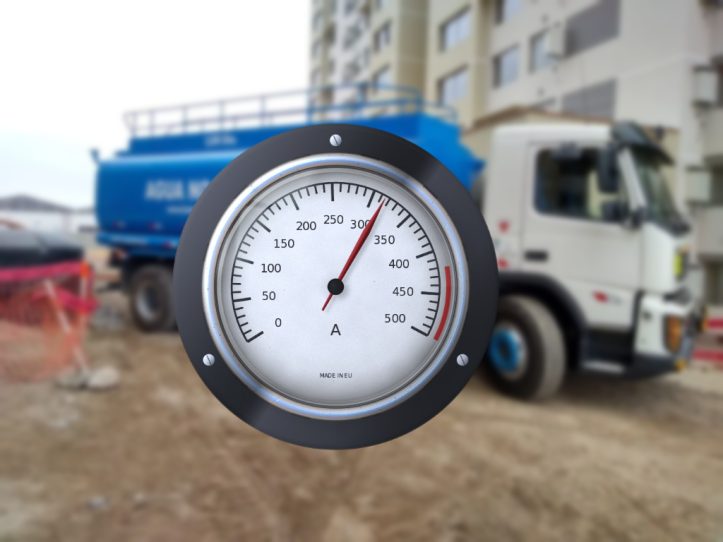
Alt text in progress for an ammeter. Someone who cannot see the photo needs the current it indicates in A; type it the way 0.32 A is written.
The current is 315 A
